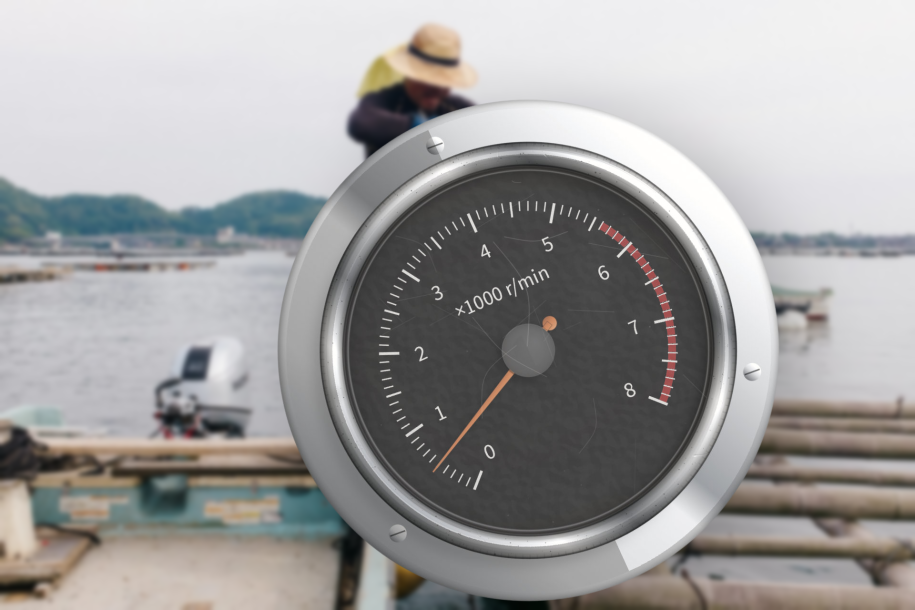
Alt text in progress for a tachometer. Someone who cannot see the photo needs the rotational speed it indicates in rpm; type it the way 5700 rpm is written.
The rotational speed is 500 rpm
